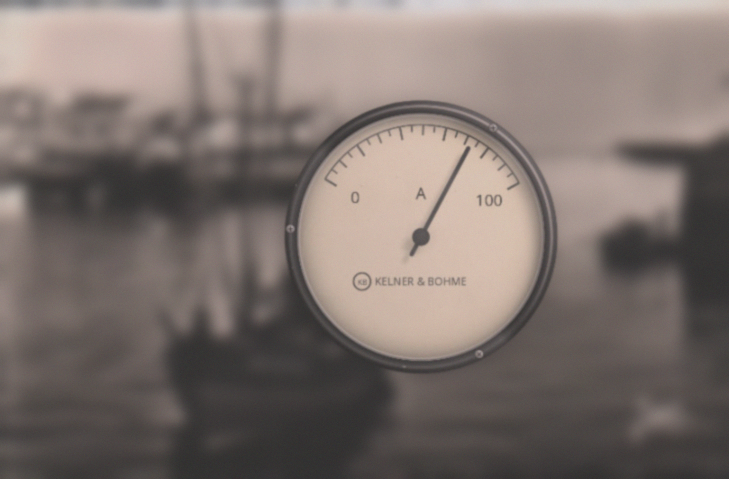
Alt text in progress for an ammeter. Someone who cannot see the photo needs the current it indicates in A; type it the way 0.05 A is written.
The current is 72.5 A
